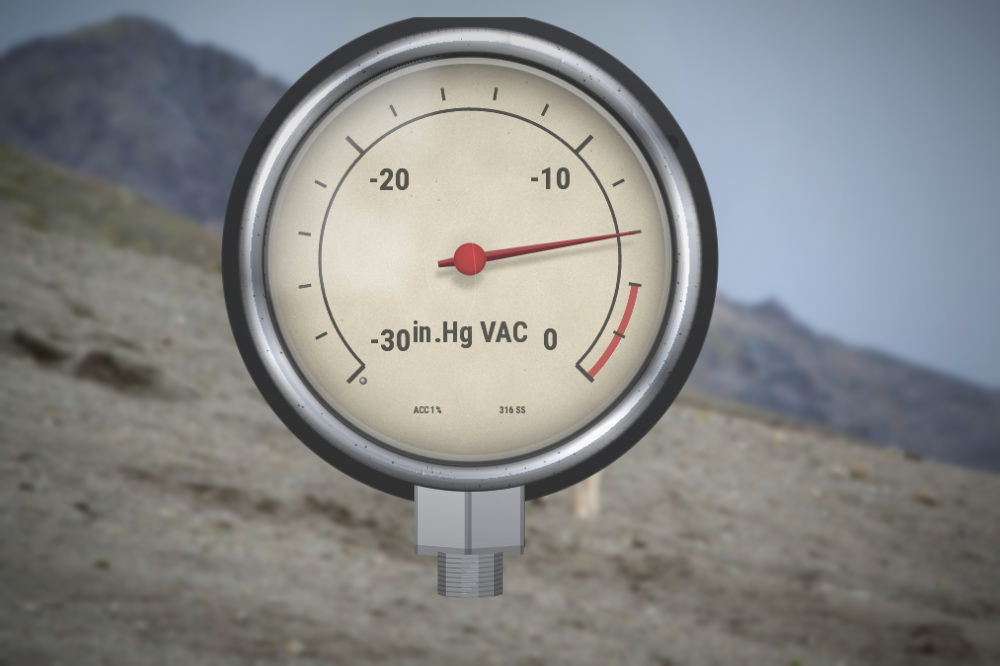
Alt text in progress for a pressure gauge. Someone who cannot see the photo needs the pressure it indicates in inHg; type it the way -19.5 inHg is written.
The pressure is -6 inHg
